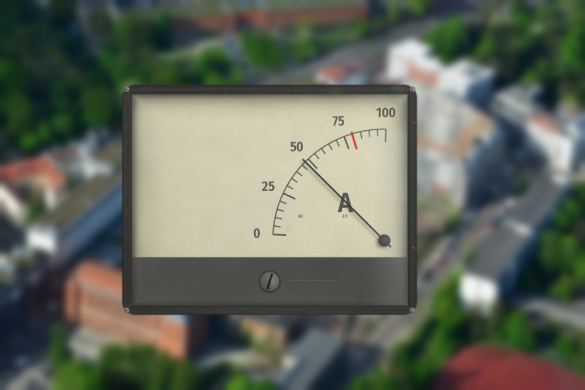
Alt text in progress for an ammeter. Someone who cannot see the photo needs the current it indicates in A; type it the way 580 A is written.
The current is 47.5 A
